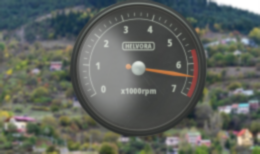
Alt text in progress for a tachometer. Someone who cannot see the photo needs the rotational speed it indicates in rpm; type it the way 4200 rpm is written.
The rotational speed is 6400 rpm
